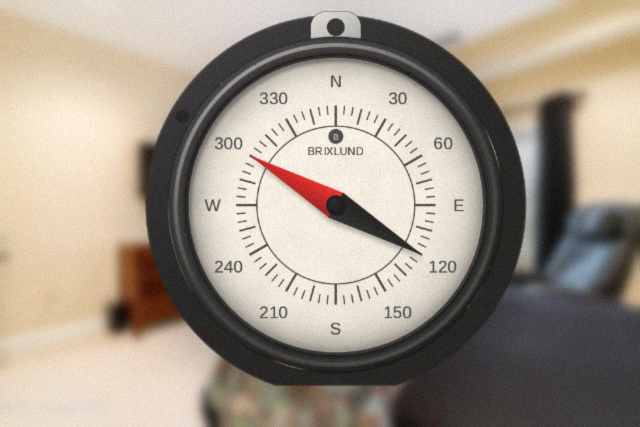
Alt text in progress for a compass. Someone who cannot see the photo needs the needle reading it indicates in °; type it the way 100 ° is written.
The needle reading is 300 °
